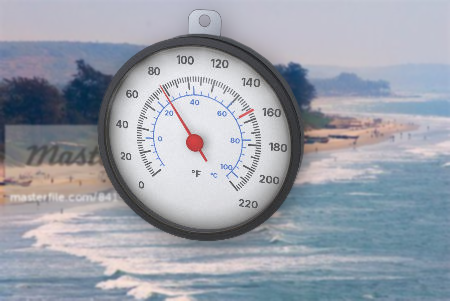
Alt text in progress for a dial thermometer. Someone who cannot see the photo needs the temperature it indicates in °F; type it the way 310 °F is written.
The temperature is 80 °F
